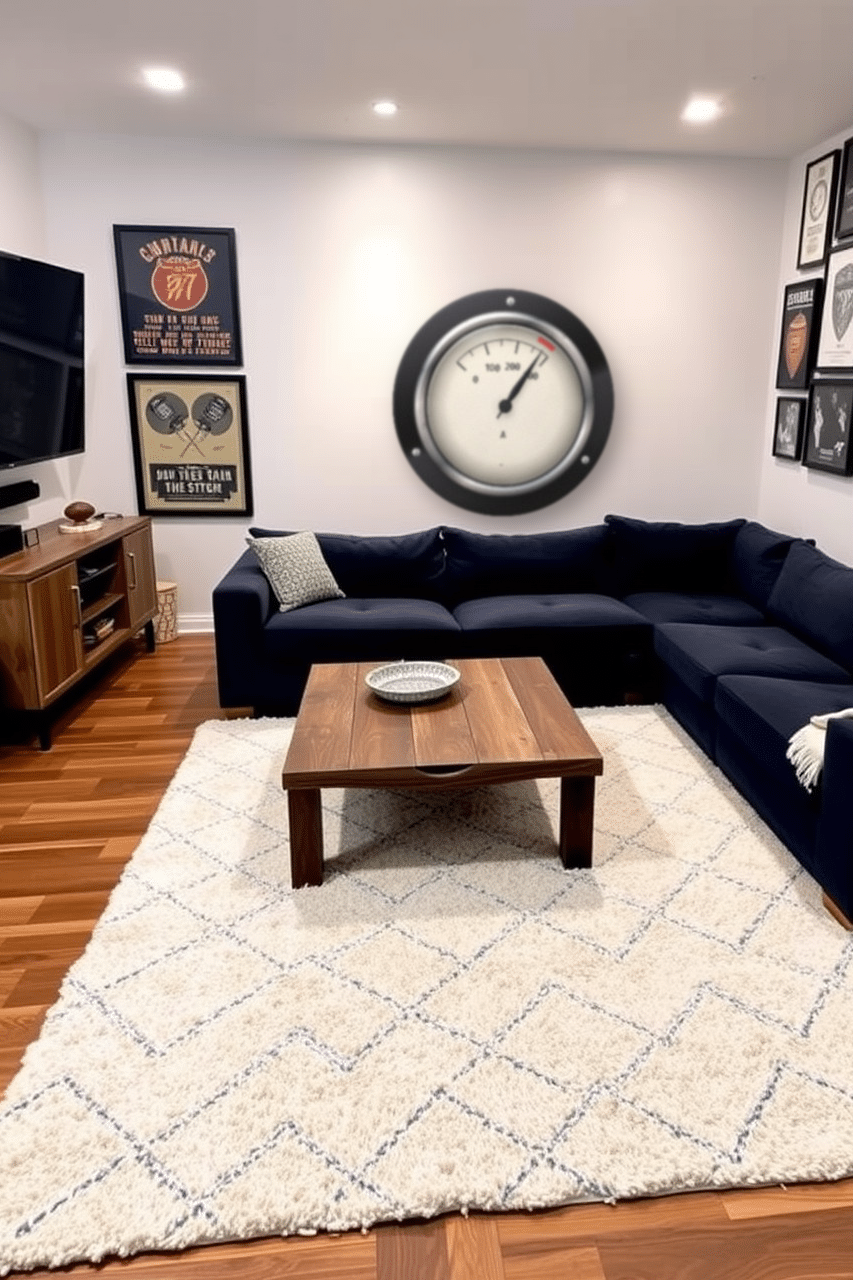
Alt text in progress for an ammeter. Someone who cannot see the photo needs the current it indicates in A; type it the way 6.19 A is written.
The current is 275 A
